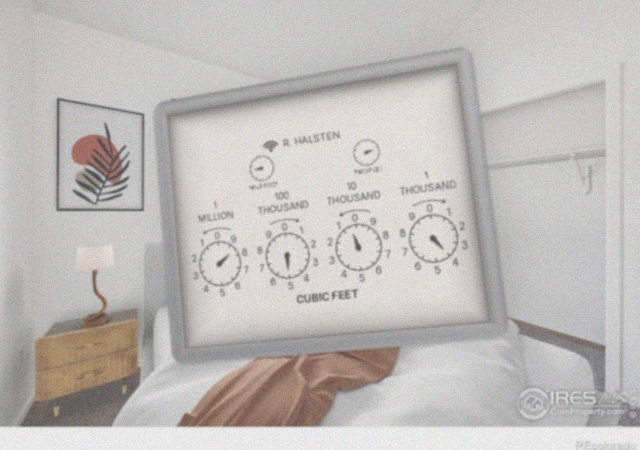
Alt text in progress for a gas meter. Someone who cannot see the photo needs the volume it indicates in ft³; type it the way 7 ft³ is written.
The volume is 850400 ft³
